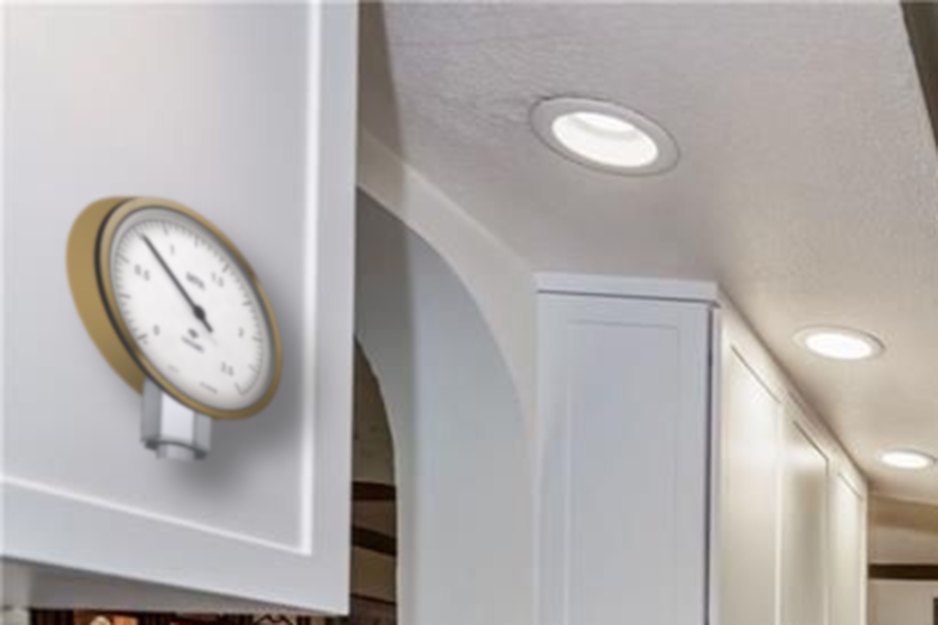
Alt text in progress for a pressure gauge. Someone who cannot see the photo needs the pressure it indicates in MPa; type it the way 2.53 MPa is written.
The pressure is 0.75 MPa
